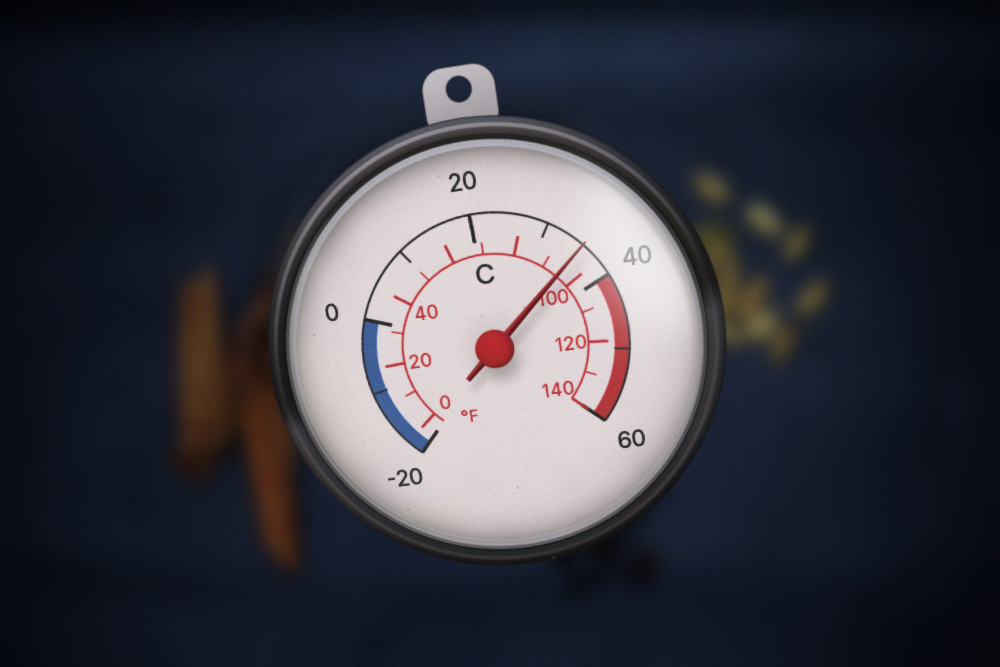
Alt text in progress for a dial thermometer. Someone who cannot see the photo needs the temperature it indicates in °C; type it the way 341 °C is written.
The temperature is 35 °C
